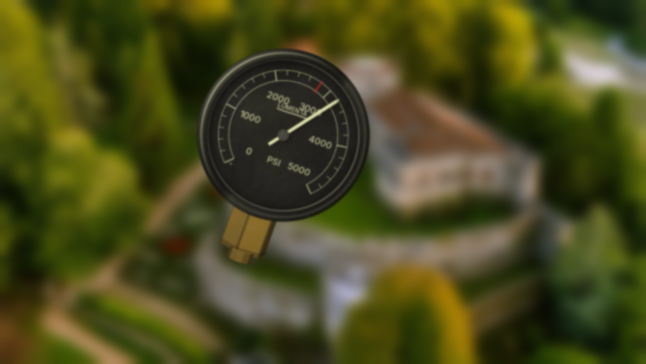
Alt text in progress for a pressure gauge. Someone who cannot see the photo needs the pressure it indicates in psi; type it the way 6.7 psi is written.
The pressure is 3200 psi
